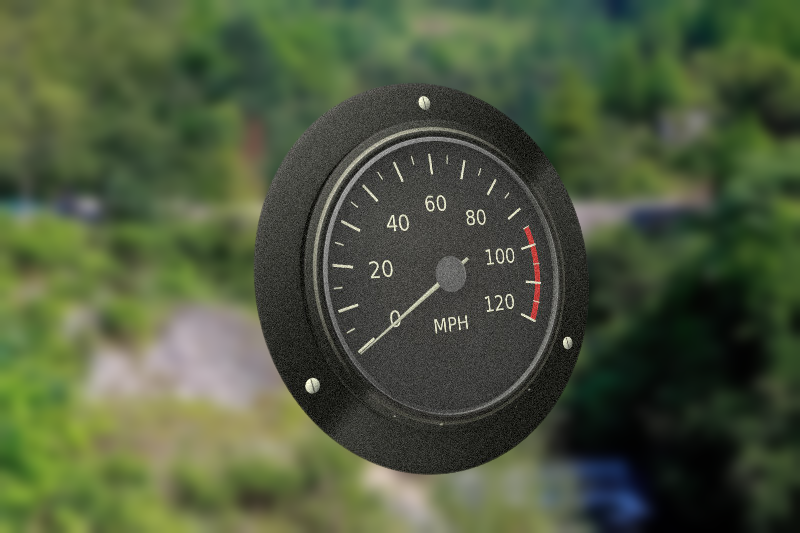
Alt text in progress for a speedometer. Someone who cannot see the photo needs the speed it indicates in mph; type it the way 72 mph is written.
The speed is 0 mph
